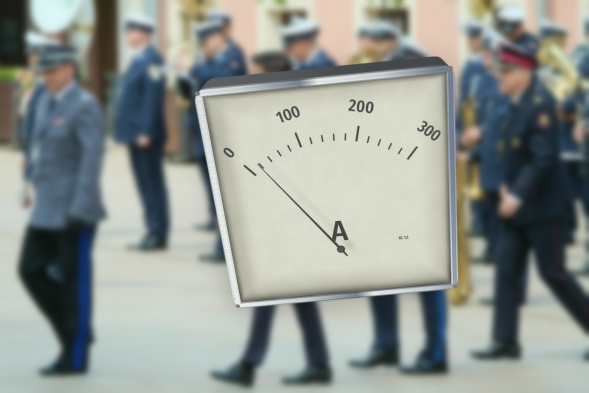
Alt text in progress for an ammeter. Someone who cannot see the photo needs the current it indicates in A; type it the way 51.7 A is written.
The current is 20 A
